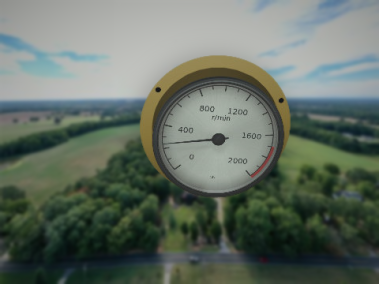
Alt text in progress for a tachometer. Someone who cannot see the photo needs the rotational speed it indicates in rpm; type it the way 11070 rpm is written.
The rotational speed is 250 rpm
